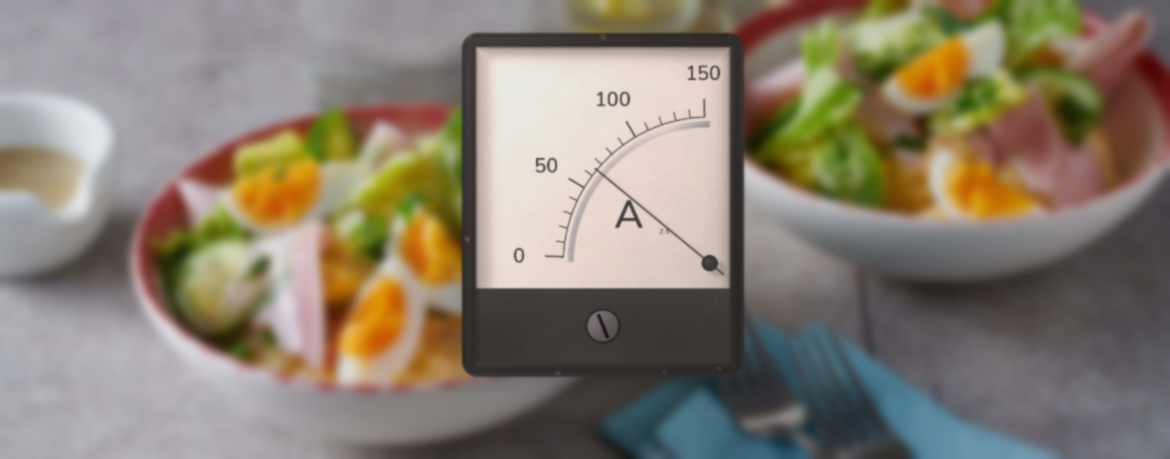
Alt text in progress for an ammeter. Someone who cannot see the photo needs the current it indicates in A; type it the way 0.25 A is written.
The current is 65 A
